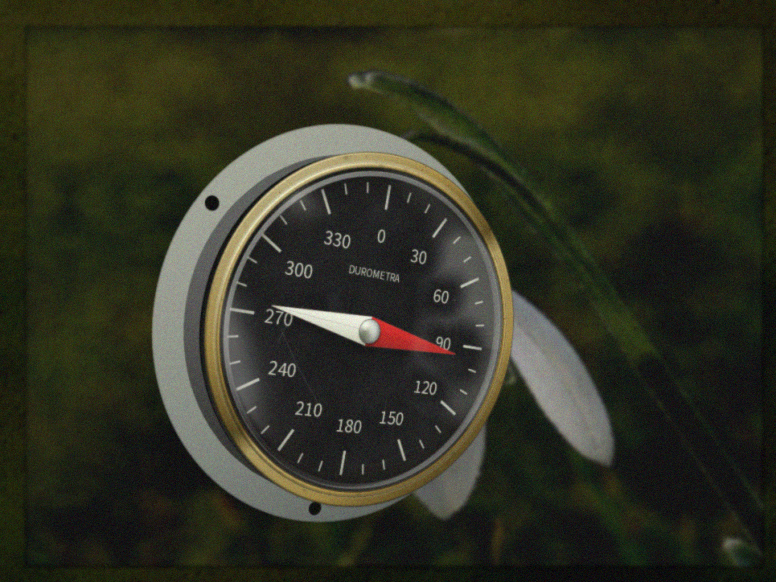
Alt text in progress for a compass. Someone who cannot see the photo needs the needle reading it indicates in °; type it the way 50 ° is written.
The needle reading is 95 °
